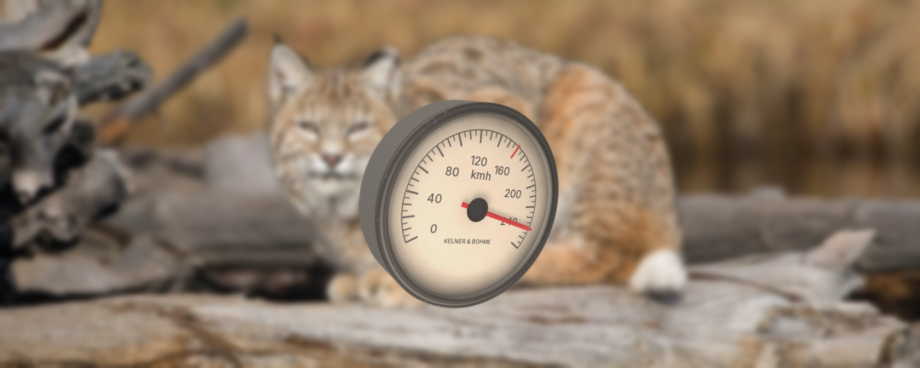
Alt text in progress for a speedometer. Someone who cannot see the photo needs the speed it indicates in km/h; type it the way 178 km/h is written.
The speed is 240 km/h
